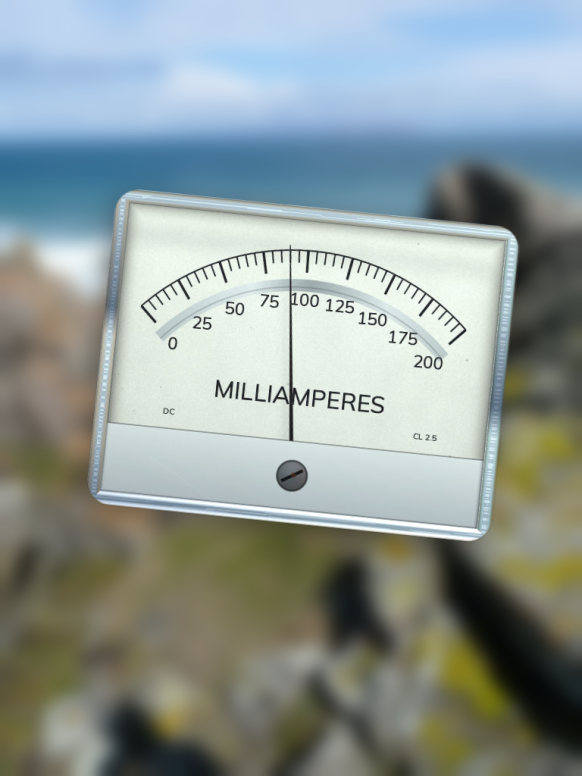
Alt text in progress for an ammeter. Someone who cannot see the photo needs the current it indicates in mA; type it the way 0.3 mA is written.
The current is 90 mA
